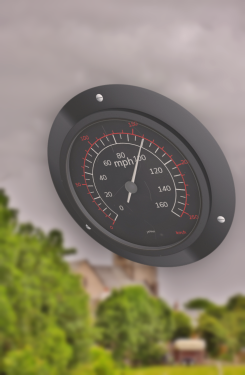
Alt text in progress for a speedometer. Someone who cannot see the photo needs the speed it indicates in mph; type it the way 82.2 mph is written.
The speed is 100 mph
